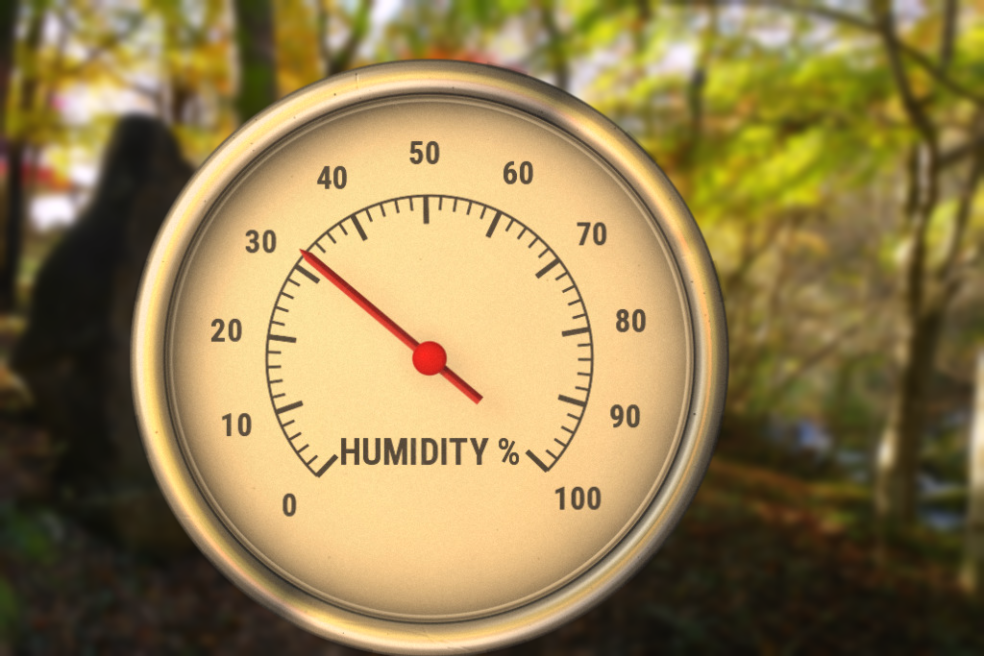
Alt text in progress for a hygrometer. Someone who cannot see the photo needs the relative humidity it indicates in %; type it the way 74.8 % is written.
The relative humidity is 32 %
